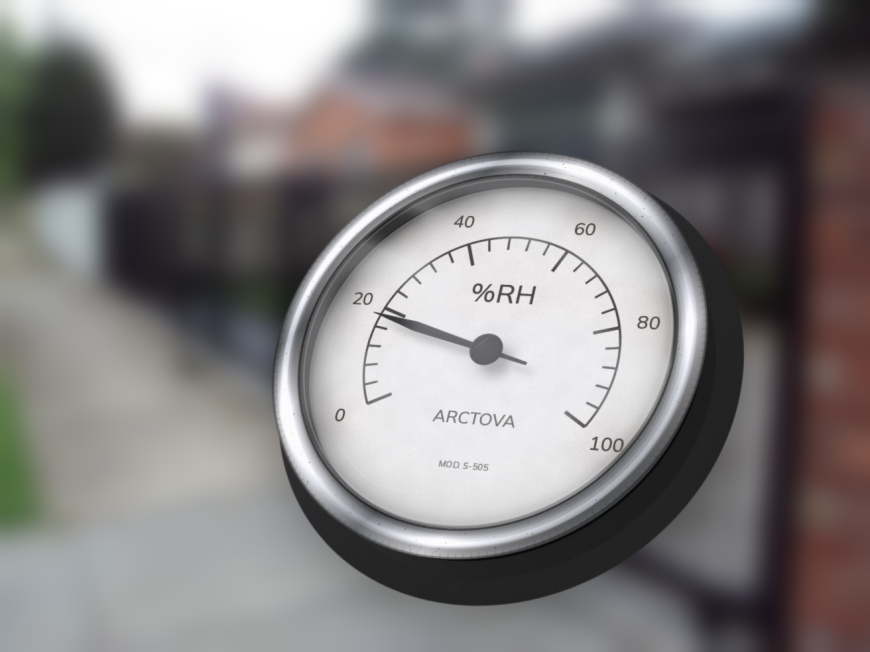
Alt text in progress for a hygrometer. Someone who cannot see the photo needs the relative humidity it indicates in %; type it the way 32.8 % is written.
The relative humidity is 18 %
